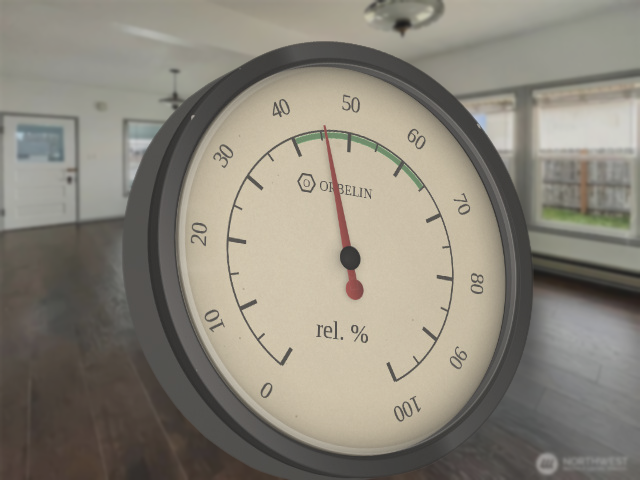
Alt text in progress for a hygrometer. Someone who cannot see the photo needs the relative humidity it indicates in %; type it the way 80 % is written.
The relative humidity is 45 %
